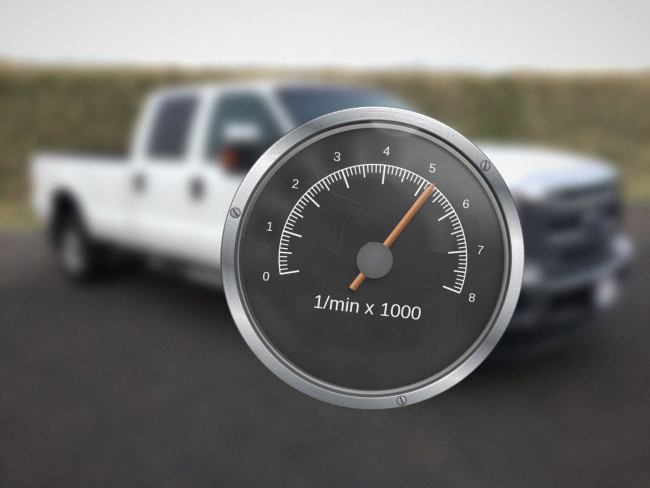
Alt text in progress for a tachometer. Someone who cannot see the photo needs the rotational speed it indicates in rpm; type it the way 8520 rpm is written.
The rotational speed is 5200 rpm
